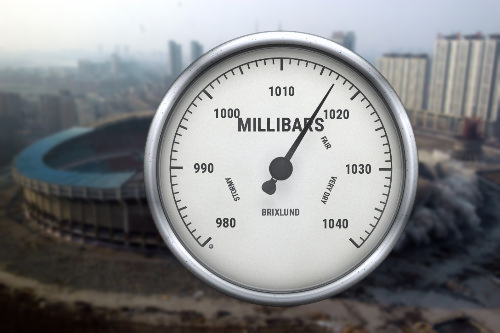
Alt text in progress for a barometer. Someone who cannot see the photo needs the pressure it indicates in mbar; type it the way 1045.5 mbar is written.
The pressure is 1017 mbar
